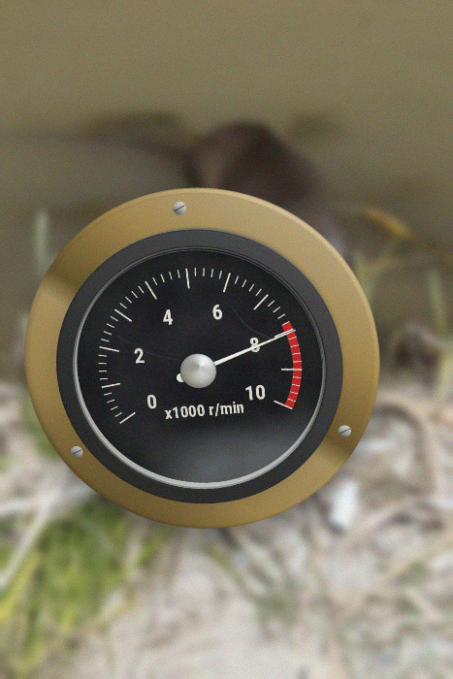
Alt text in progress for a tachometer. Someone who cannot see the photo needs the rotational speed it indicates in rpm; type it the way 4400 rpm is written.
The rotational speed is 8000 rpm
